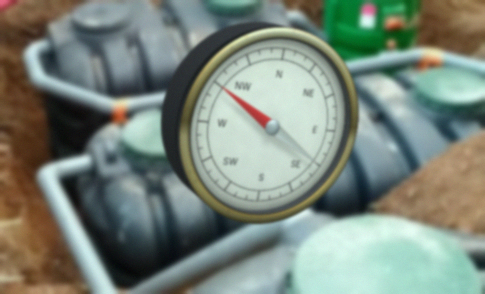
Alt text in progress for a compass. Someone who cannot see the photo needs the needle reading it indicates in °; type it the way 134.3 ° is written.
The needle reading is 300 °
